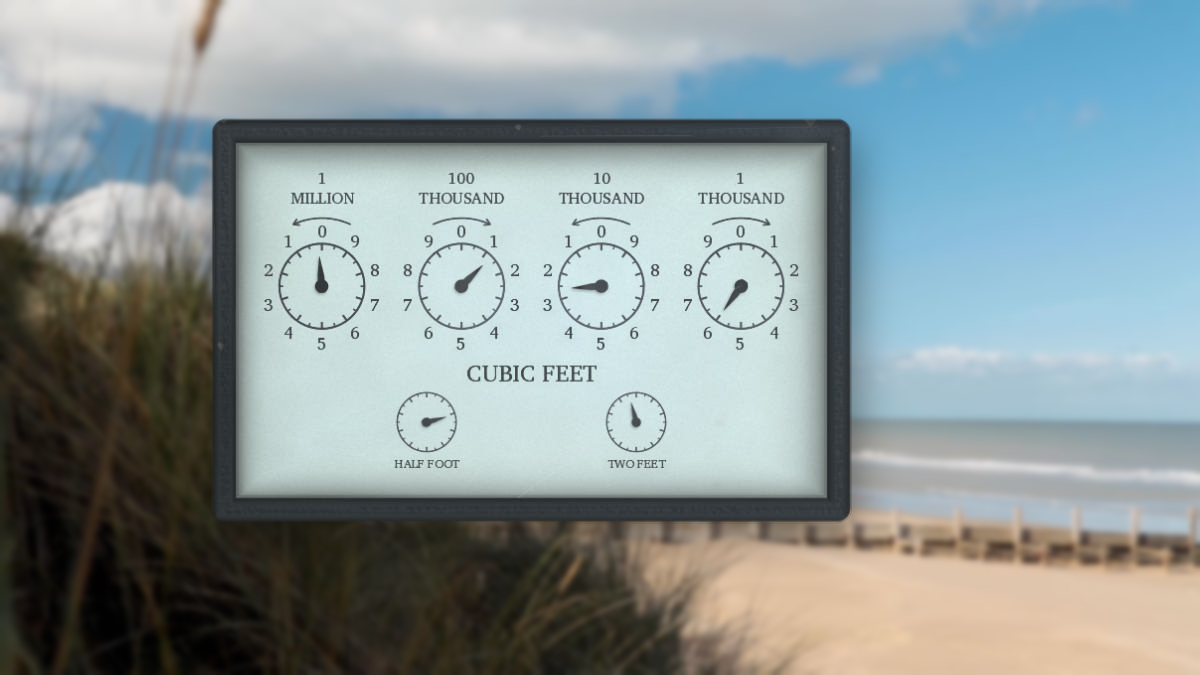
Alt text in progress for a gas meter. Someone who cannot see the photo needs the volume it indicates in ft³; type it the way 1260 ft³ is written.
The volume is 12600 ft³
